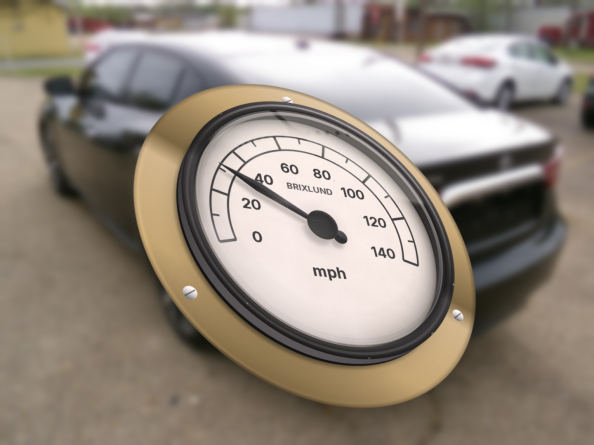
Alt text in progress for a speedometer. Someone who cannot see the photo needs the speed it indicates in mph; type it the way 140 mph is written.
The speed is 30 mph
